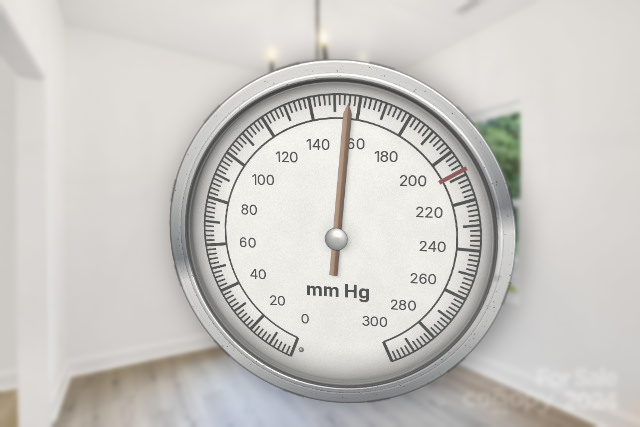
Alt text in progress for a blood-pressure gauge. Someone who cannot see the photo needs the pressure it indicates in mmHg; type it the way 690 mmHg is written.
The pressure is 156 mmHg
